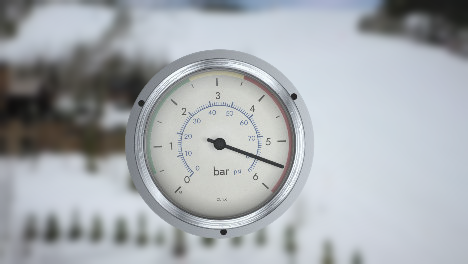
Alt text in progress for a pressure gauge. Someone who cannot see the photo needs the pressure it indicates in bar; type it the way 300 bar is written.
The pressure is 5.5 bar
